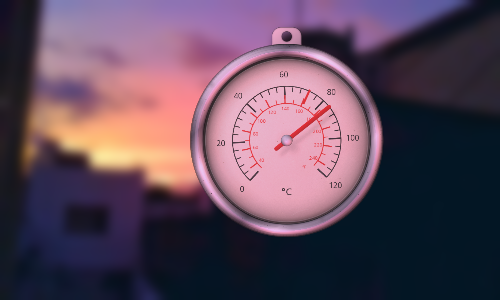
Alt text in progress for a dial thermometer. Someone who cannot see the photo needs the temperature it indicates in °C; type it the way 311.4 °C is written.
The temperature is 84 °C
